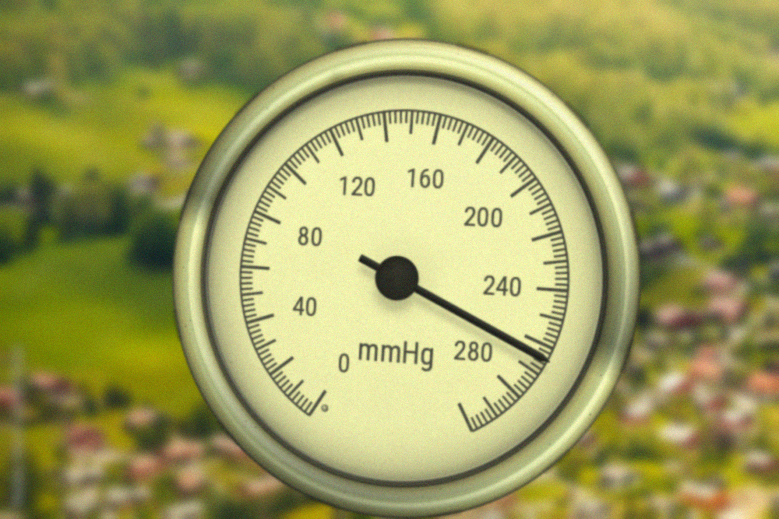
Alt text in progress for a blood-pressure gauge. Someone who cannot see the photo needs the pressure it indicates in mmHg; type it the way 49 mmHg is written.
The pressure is 264 mmHg
